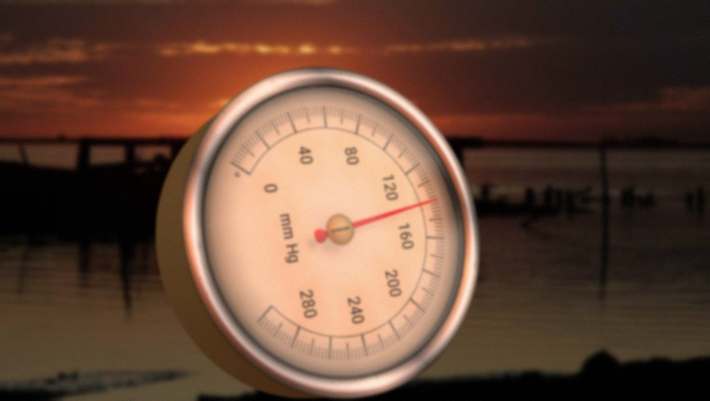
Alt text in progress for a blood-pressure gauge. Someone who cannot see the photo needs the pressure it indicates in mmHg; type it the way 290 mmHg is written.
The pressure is 140 mmHg
